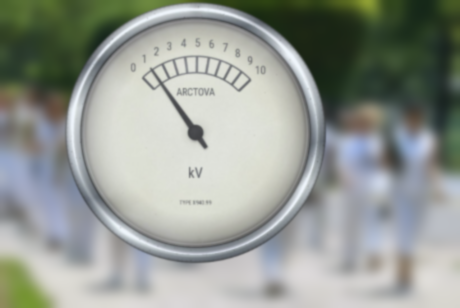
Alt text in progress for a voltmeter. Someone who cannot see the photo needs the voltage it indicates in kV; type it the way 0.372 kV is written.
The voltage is 1 kV
